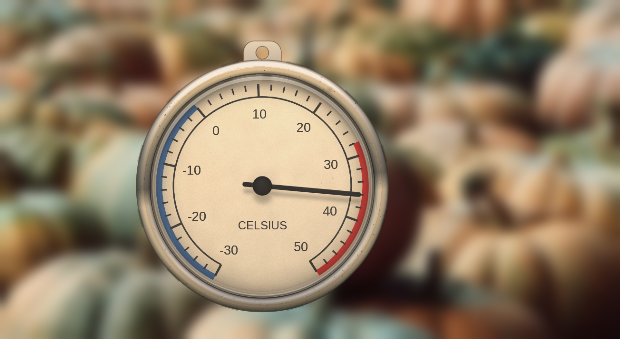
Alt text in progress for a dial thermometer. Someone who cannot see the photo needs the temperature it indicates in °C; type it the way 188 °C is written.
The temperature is 36 °C
